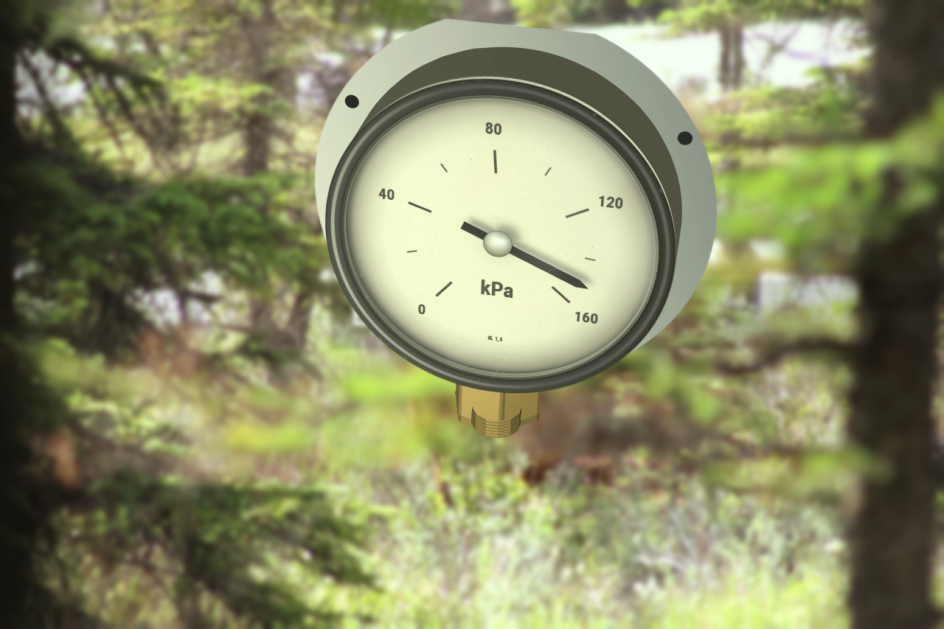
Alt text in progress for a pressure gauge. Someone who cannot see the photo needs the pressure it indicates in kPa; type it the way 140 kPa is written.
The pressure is 150 kPa
